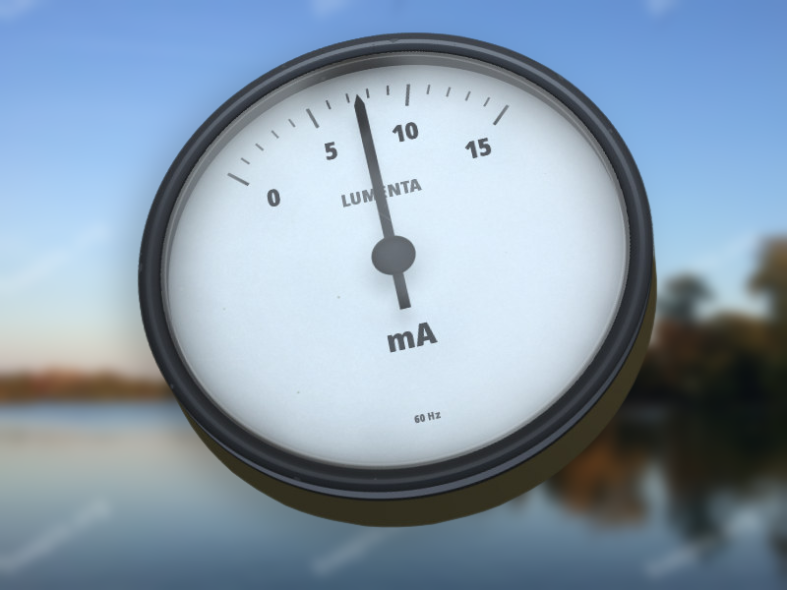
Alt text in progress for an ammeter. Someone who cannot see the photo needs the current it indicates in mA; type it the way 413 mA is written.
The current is 7.5 mA
